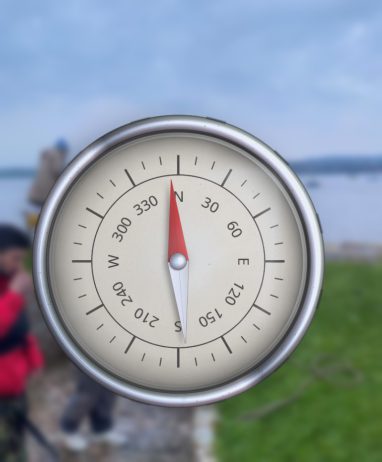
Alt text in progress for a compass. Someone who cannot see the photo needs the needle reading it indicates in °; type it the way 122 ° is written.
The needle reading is 355 °
